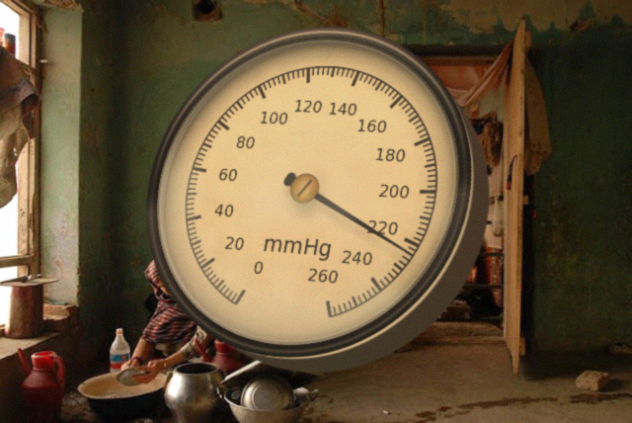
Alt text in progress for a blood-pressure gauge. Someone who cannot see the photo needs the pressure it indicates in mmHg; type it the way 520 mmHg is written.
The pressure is 224 mmHg
